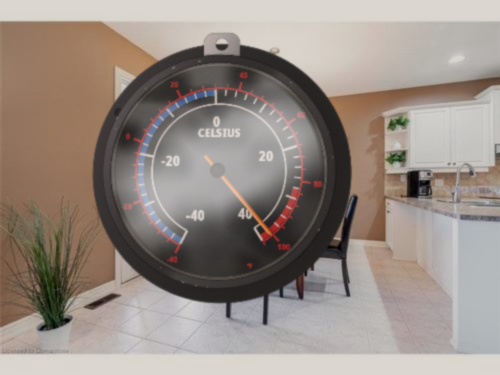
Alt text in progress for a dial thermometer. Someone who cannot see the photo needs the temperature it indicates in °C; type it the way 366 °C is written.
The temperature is 38 °C
